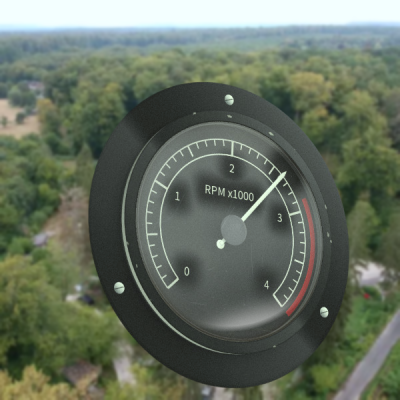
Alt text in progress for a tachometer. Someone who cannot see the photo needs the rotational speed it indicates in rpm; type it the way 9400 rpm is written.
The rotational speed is 2600 rpm
